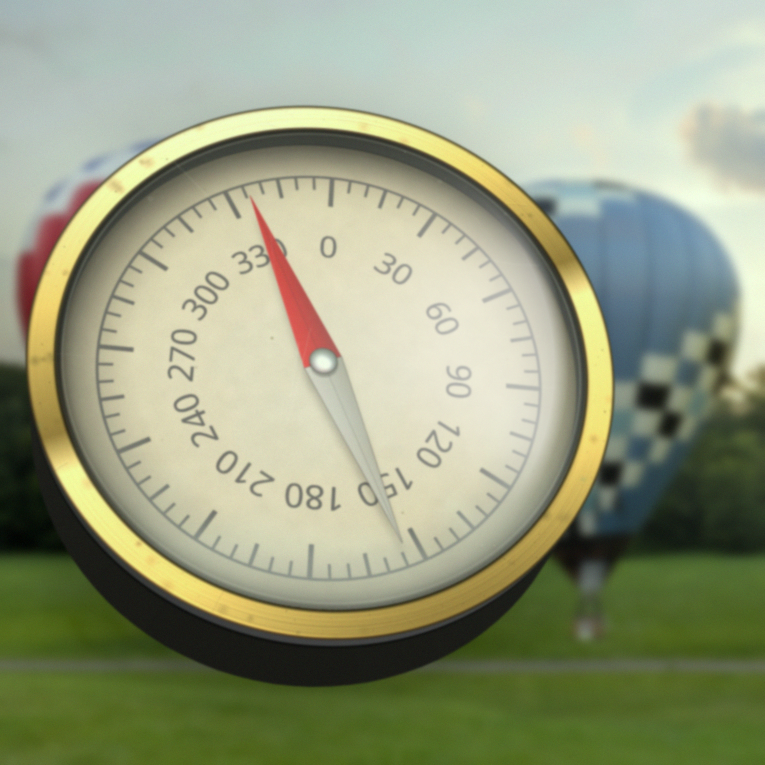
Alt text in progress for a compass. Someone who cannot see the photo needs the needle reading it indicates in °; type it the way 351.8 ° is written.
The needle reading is 335 °
